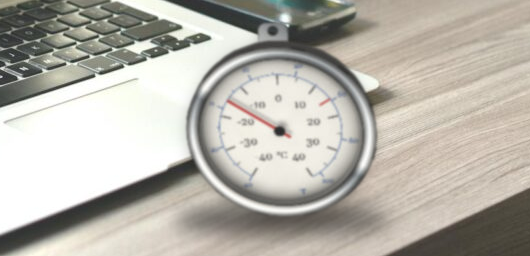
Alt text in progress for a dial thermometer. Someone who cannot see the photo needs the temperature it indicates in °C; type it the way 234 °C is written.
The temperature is -15 °C
